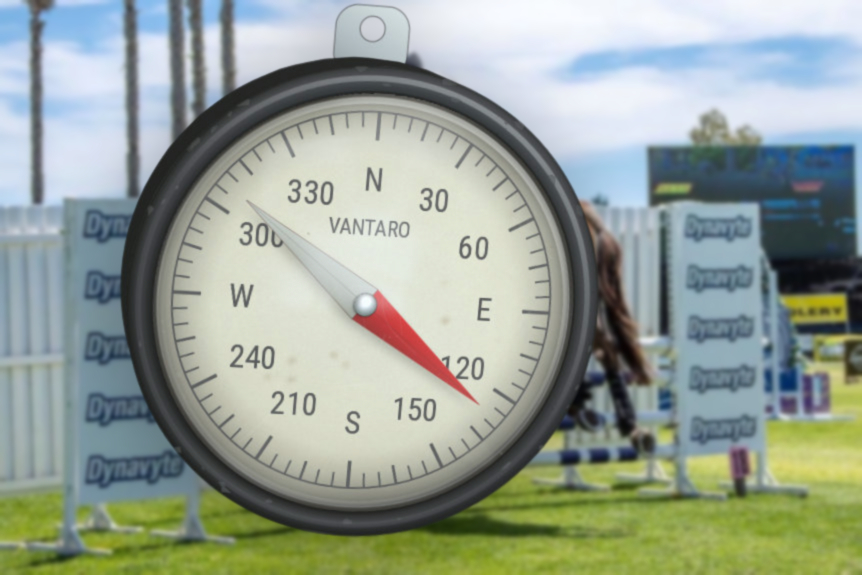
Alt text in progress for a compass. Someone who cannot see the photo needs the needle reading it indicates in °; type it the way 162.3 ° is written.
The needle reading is 127.5 °
